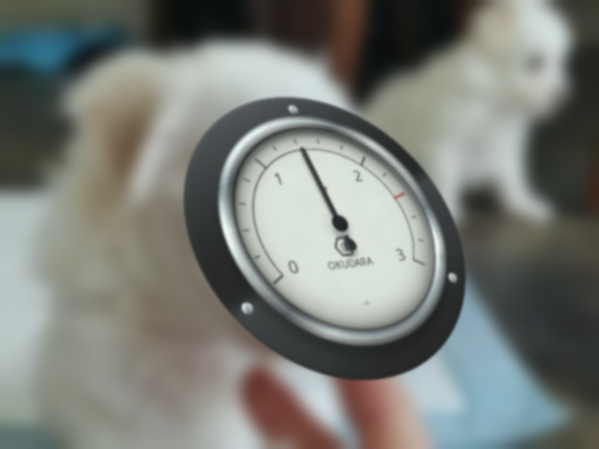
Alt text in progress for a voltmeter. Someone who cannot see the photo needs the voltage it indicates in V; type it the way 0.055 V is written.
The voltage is 1.4 V
